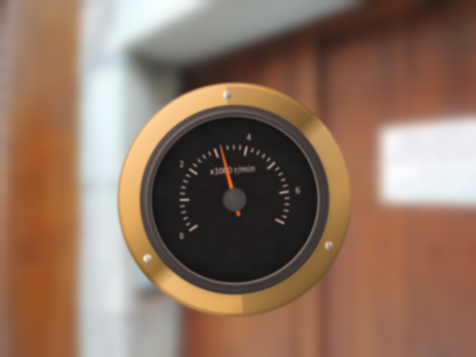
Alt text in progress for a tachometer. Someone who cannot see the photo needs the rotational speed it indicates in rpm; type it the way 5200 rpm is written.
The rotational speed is 3200 rpm
